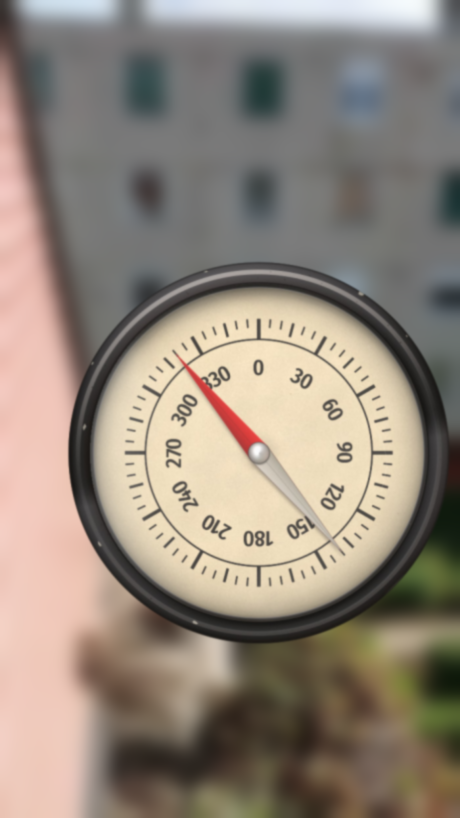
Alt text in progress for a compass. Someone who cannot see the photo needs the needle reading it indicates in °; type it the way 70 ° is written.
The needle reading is 320 °
